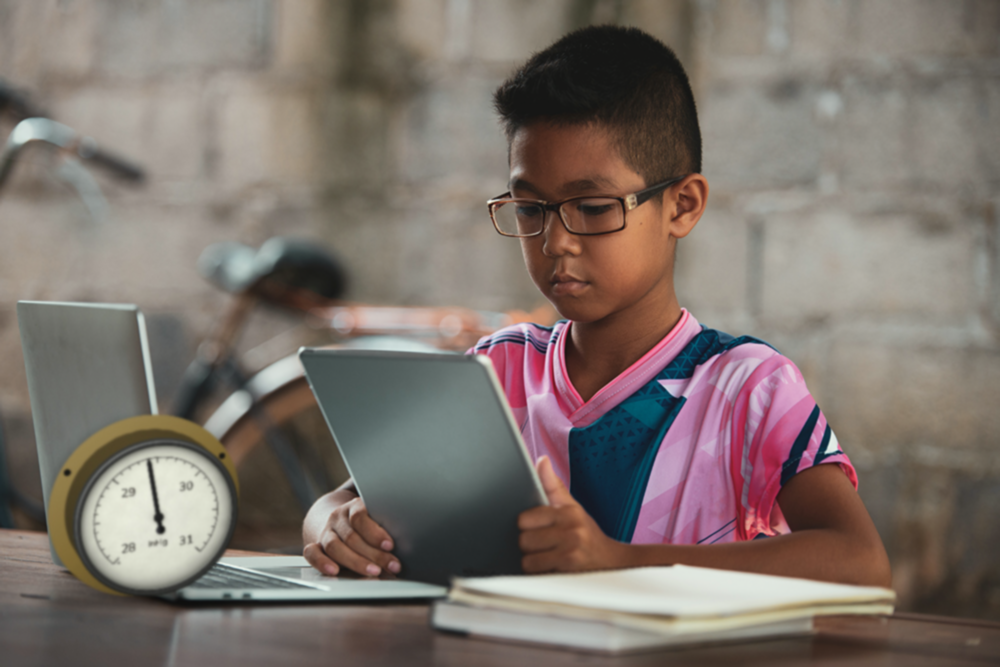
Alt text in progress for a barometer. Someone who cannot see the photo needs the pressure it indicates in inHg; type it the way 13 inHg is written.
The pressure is 29.4 inHg
